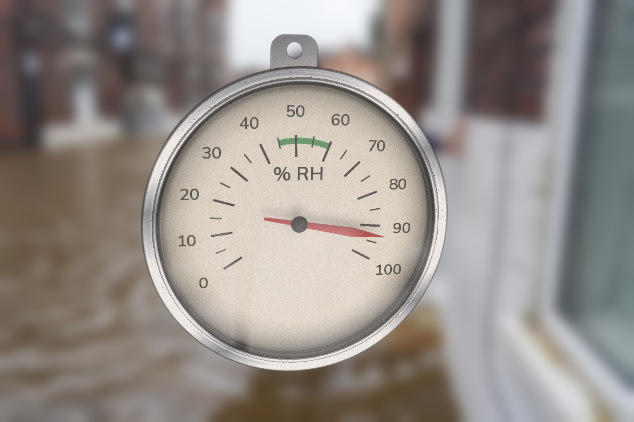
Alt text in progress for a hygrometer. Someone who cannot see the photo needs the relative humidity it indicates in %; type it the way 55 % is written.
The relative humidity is 92.5 %
